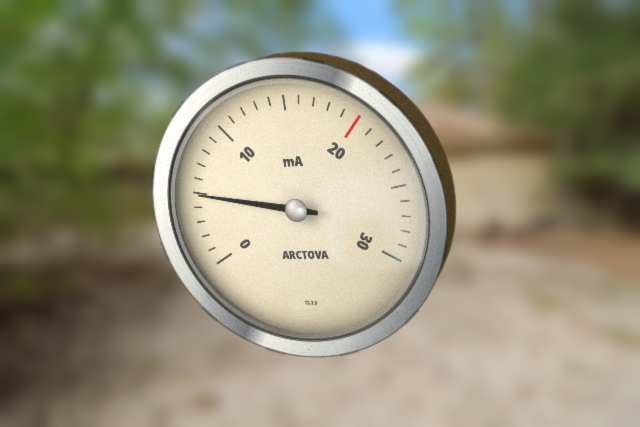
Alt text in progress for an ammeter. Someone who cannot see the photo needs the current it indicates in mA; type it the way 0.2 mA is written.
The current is 5 mA
